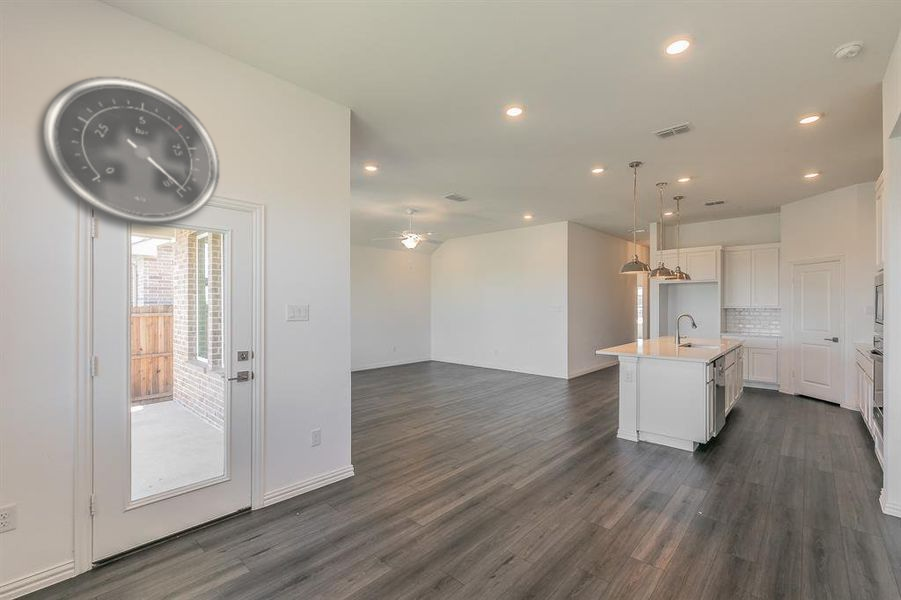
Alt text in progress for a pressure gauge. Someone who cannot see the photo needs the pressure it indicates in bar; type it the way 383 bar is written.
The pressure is 9.75 bar
